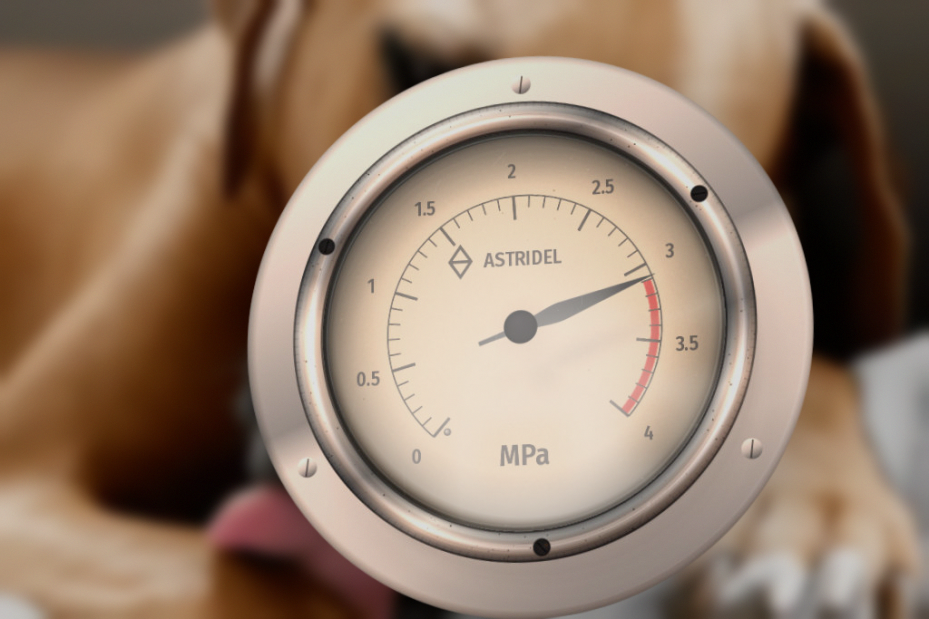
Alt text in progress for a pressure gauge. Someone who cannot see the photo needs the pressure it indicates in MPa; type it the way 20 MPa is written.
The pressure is 3.1 MPa
